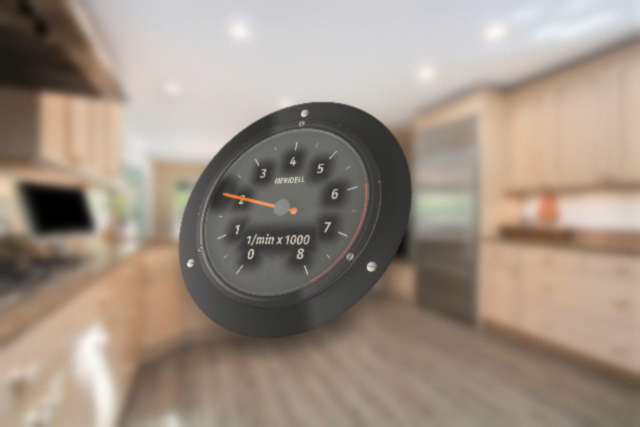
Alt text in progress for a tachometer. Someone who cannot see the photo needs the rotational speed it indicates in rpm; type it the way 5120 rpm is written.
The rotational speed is 2000 rpm
